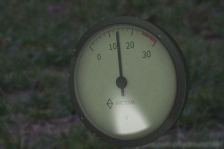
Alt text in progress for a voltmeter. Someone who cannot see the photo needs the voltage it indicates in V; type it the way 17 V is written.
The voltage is 14 V
